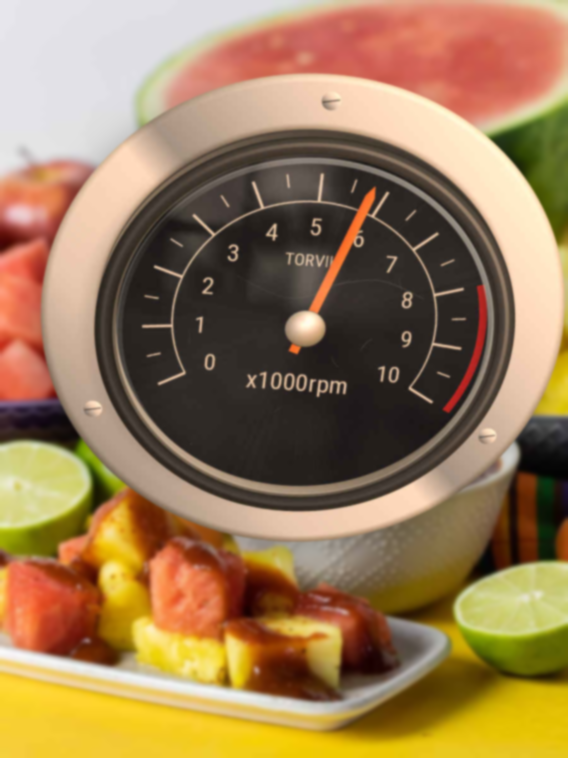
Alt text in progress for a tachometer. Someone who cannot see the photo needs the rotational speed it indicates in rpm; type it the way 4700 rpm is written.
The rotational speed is 5750 rpm
